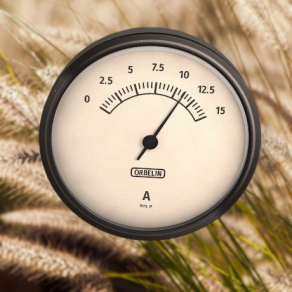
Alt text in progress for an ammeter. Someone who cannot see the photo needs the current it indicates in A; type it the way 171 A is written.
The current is 11 A
